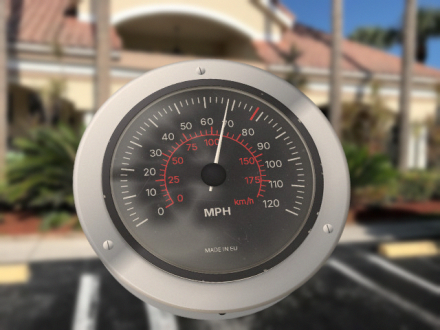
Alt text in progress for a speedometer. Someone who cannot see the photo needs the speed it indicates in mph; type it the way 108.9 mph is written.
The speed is 68 mph
